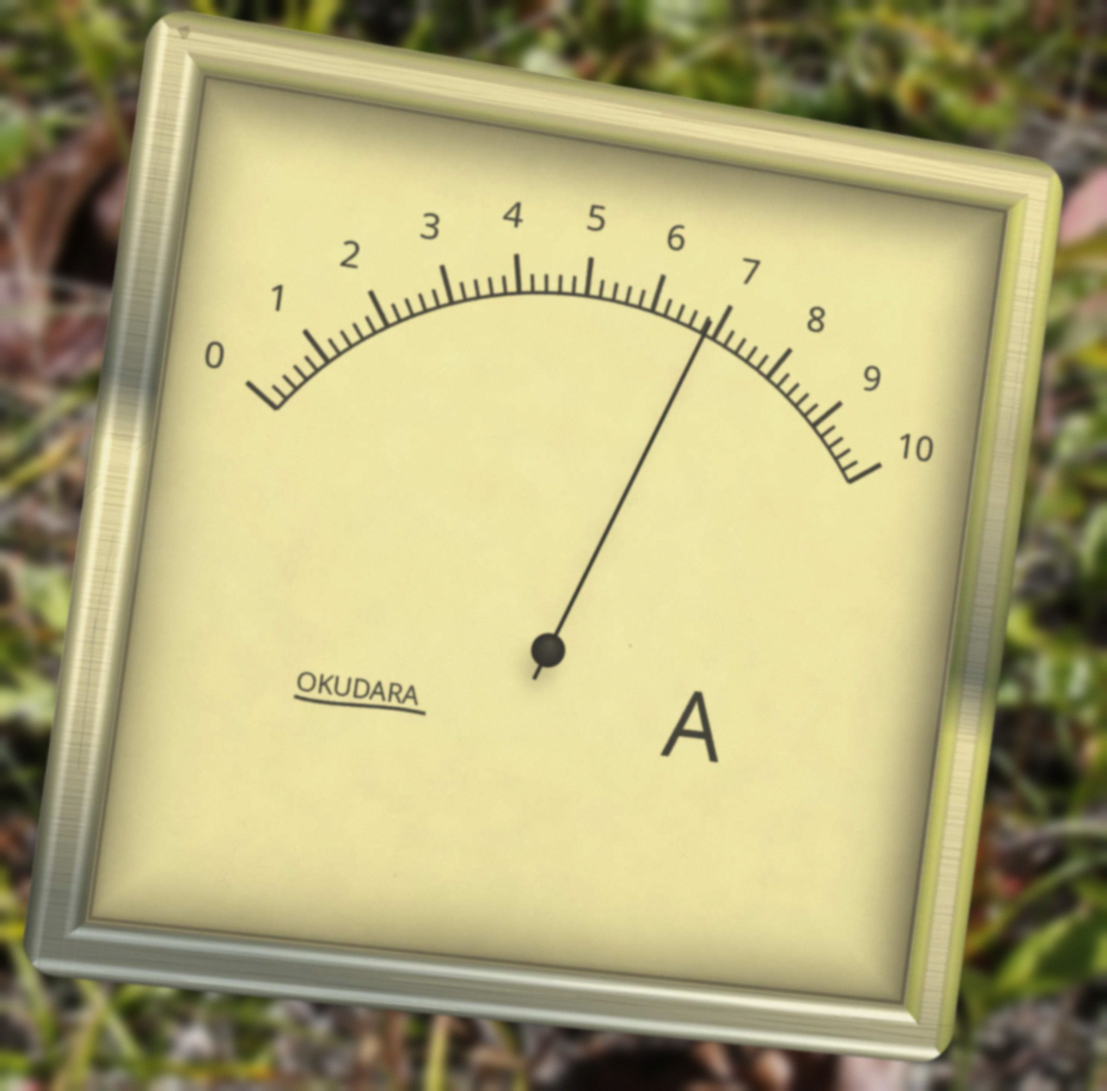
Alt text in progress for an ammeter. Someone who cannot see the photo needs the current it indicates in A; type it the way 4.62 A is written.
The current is 6.8 A
